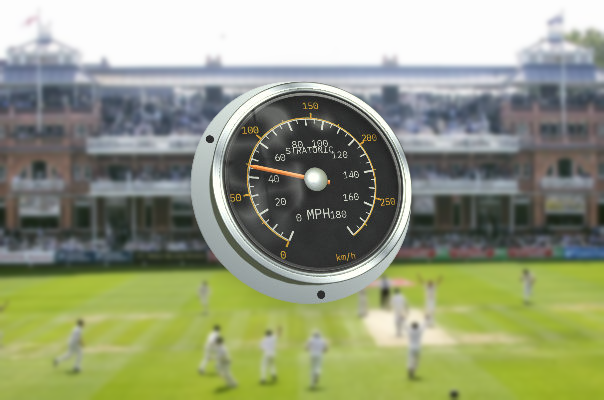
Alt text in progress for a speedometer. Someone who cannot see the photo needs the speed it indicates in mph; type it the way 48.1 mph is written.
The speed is 45 mph
